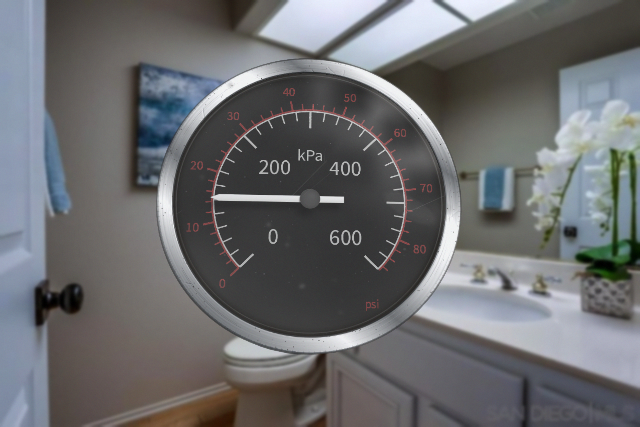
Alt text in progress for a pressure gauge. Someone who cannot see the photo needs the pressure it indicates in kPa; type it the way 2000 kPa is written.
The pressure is 100 kPa
